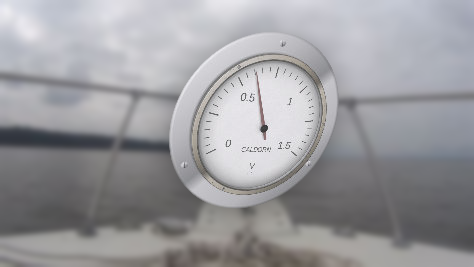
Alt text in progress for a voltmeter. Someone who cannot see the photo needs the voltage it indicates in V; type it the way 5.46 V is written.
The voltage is 0.6 V
